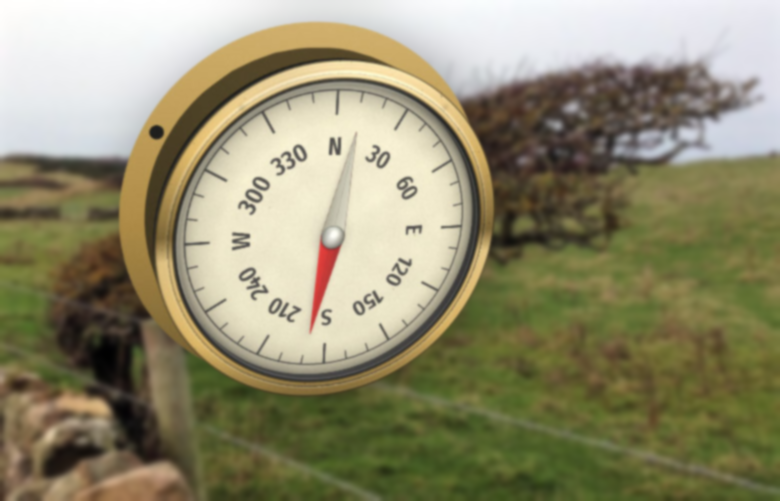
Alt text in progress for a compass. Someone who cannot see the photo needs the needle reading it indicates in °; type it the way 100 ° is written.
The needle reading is 190 °
